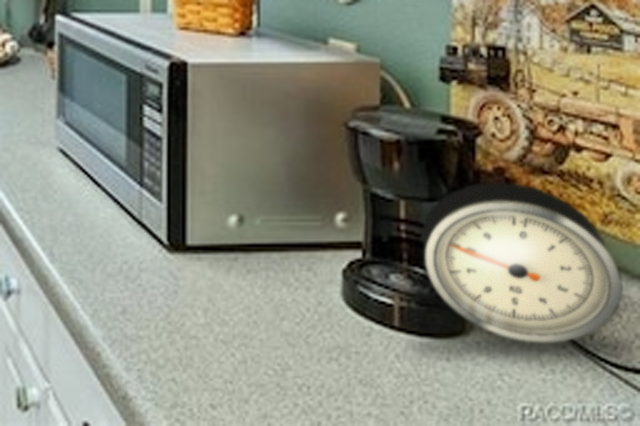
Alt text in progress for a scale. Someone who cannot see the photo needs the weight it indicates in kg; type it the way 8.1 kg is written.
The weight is 8 kg
